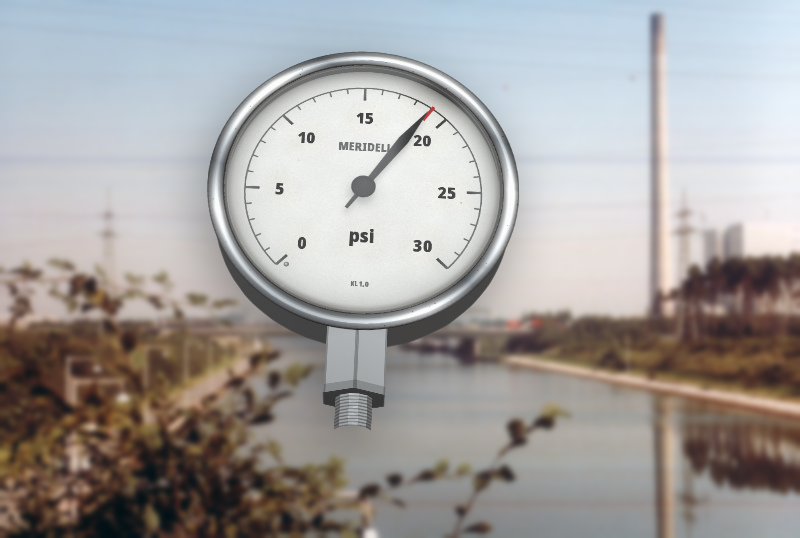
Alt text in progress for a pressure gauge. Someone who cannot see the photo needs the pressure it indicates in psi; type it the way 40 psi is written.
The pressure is 19 psi
